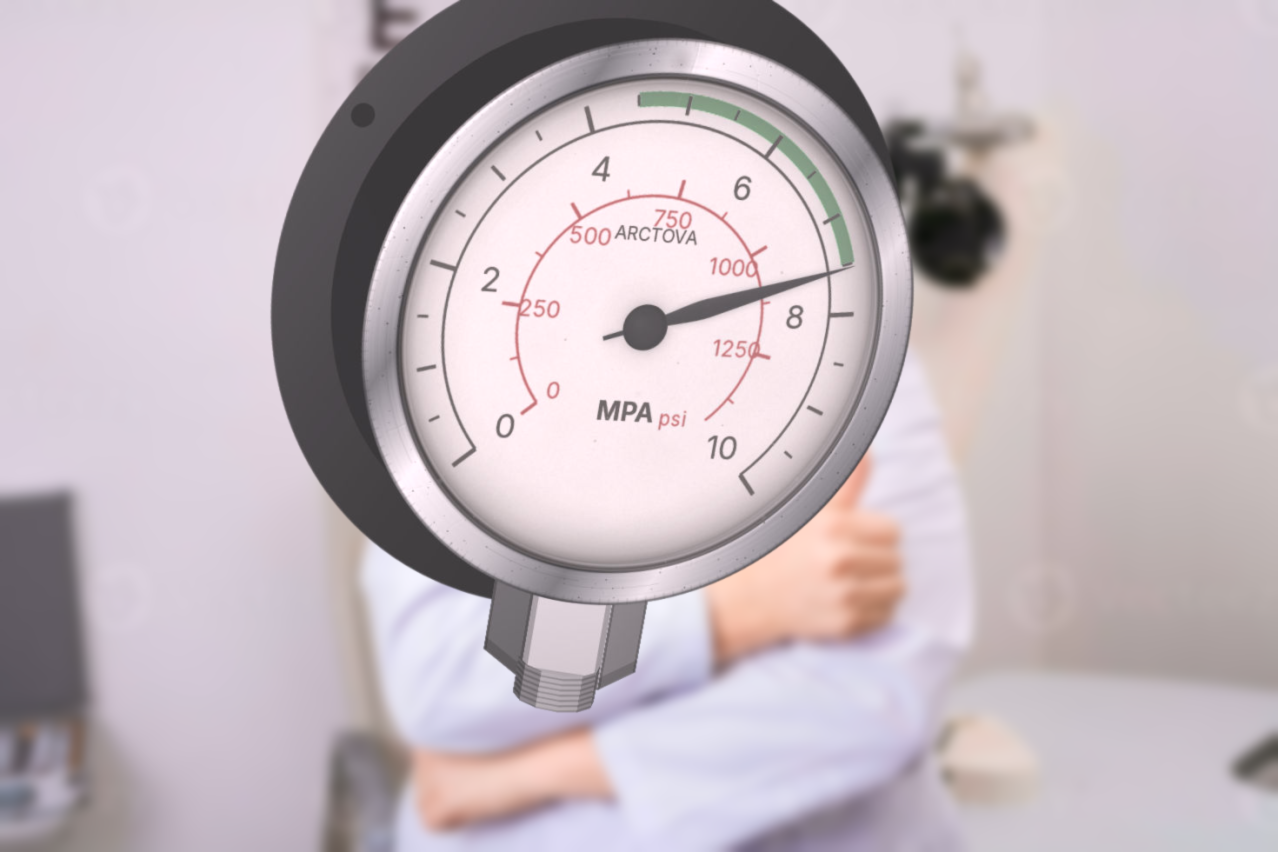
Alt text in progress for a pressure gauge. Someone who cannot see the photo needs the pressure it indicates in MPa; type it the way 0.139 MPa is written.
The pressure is 7.5 MPa
